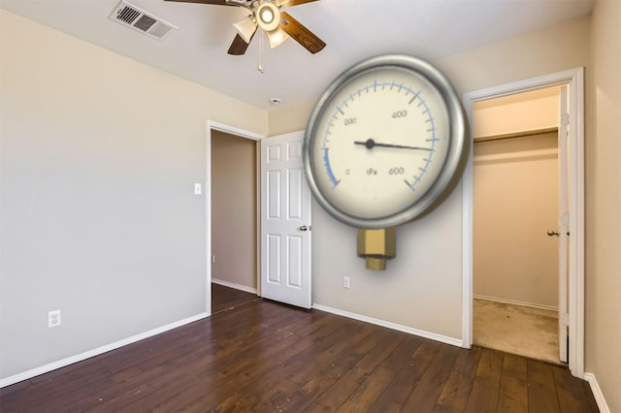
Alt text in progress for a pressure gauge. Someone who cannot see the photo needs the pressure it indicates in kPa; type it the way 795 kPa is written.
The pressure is 520 kPa
